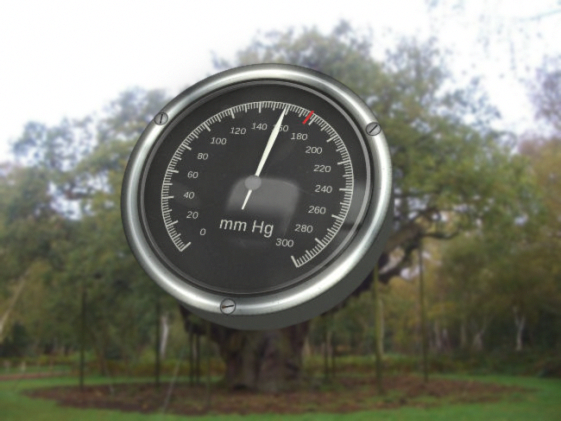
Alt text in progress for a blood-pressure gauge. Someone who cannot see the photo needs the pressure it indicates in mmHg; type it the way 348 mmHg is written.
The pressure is 160 mmHg
